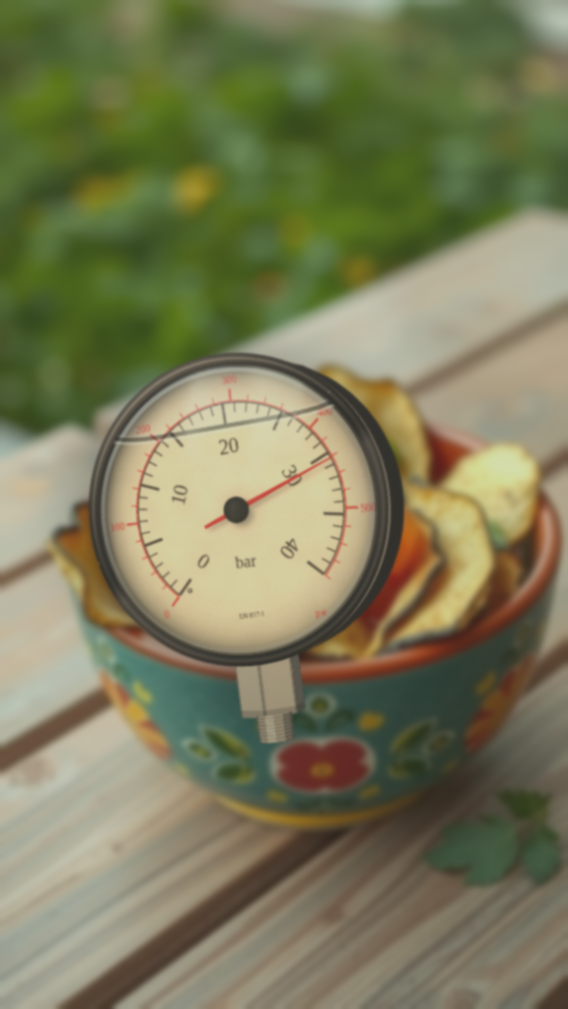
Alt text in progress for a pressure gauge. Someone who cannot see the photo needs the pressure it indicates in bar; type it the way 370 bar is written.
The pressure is 30.5 bar
